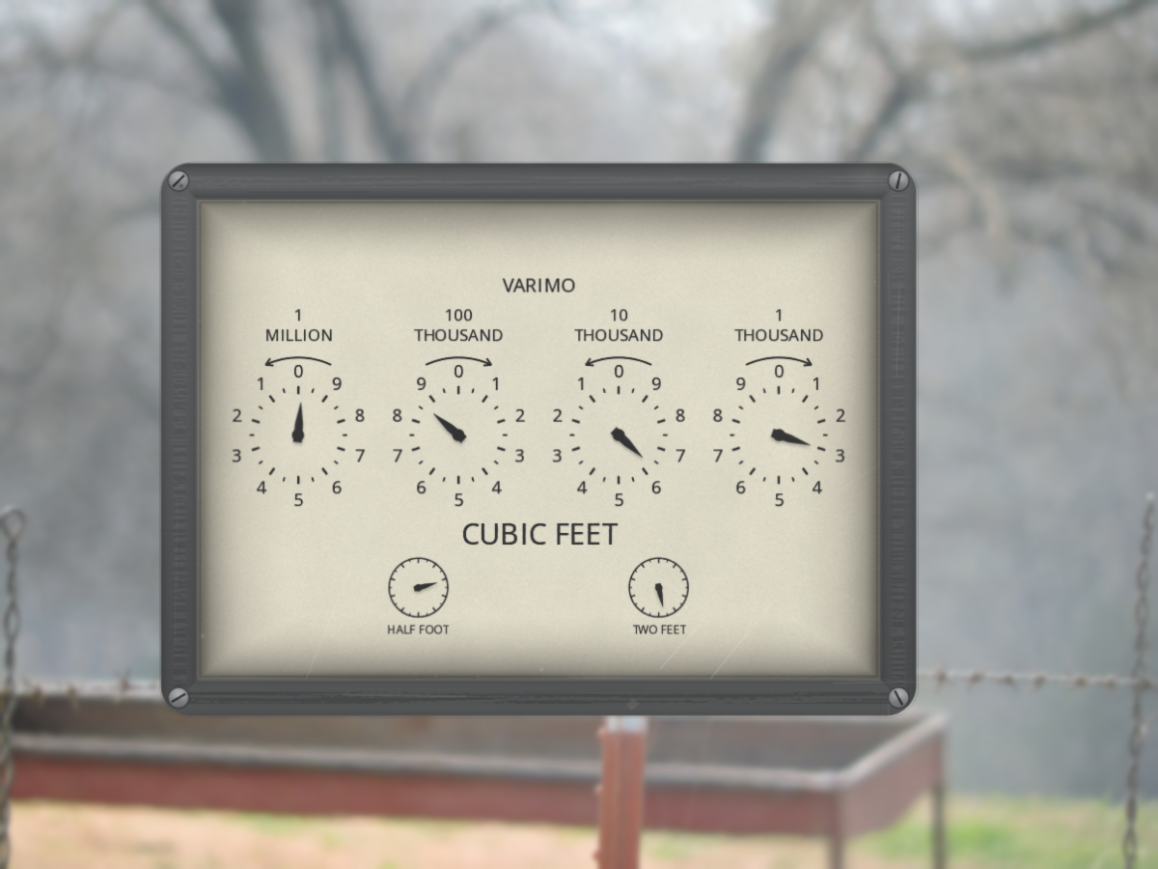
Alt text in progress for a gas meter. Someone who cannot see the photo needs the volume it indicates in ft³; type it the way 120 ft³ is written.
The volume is 986300 ft³
